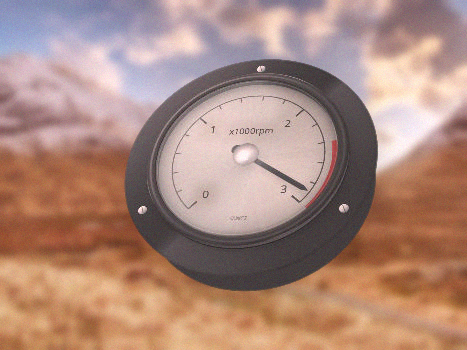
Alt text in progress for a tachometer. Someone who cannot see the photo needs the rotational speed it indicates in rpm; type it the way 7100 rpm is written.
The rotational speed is 2900 rpm
